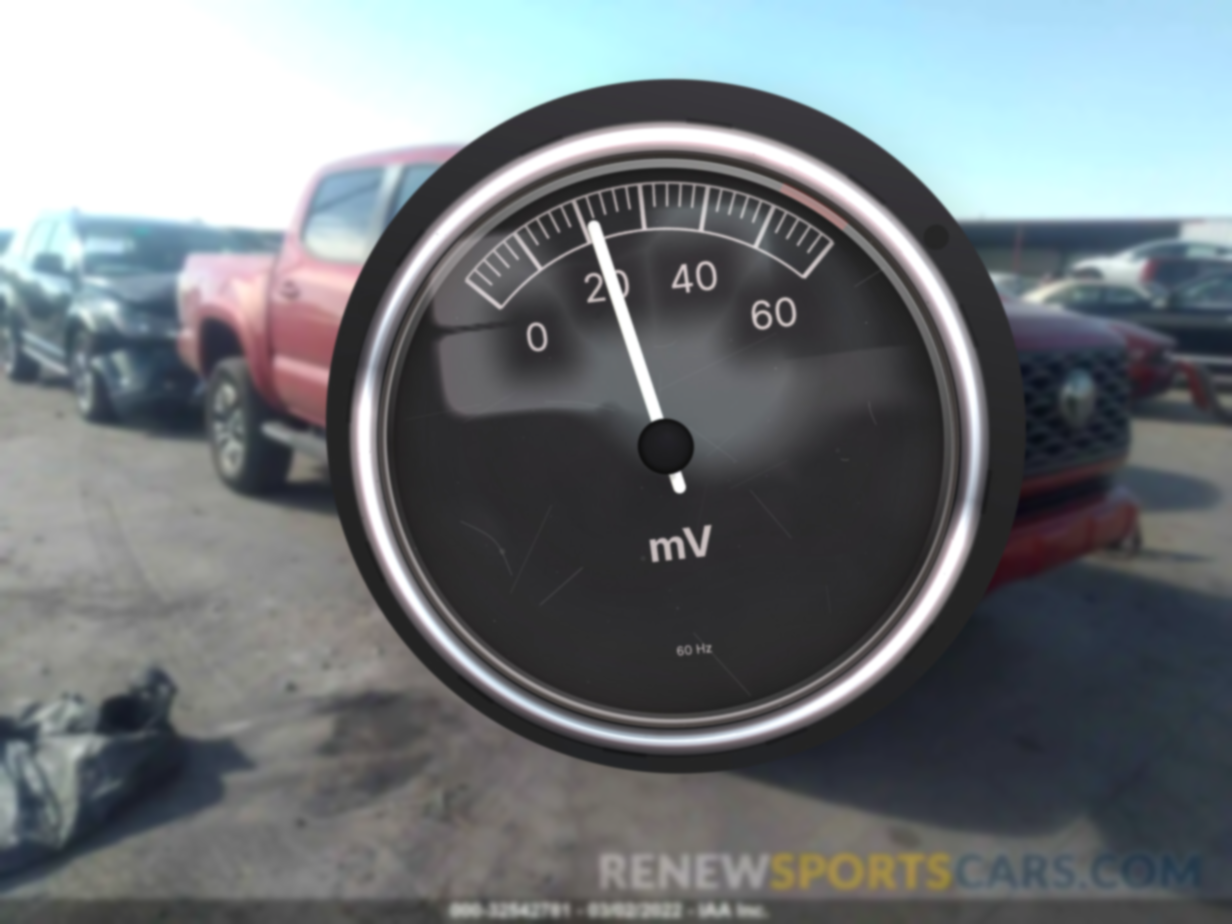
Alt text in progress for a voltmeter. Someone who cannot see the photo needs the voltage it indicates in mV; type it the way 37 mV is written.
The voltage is 22 mV
